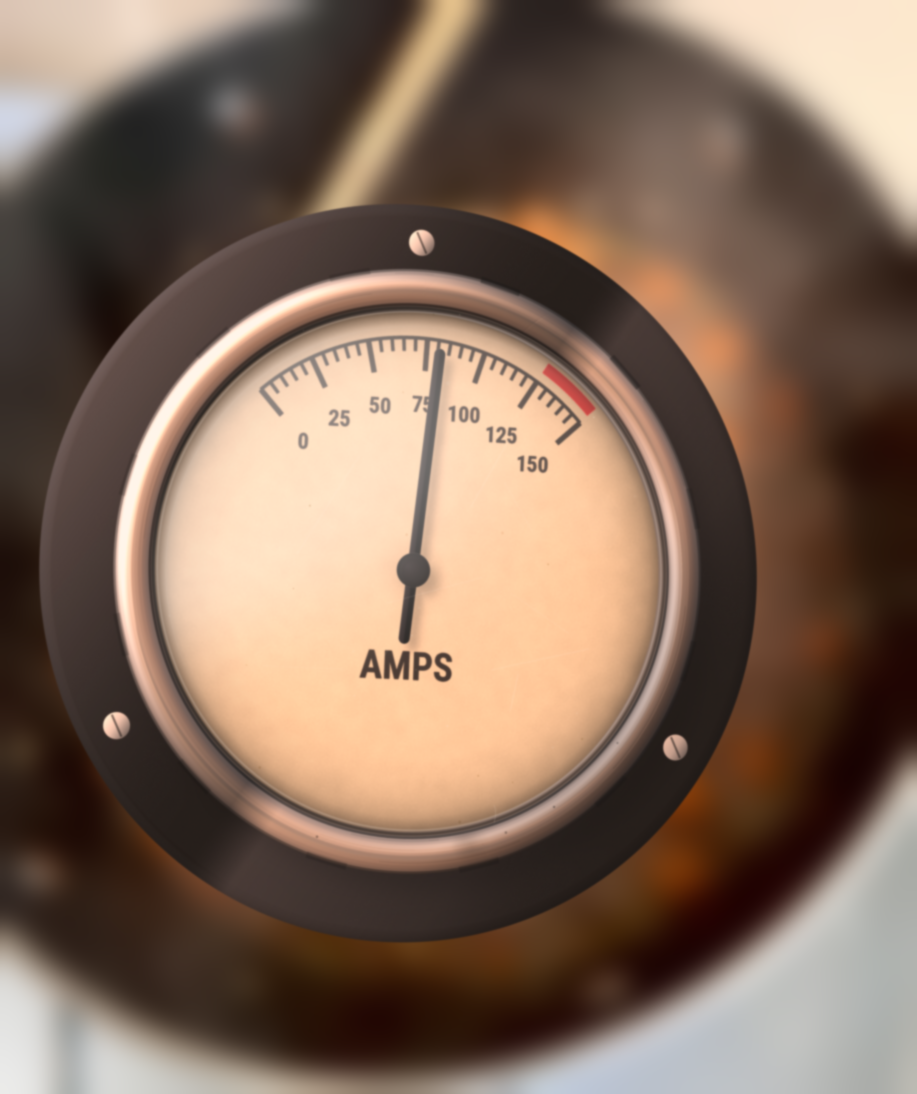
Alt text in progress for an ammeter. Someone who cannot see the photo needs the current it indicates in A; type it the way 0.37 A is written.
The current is 80 A
